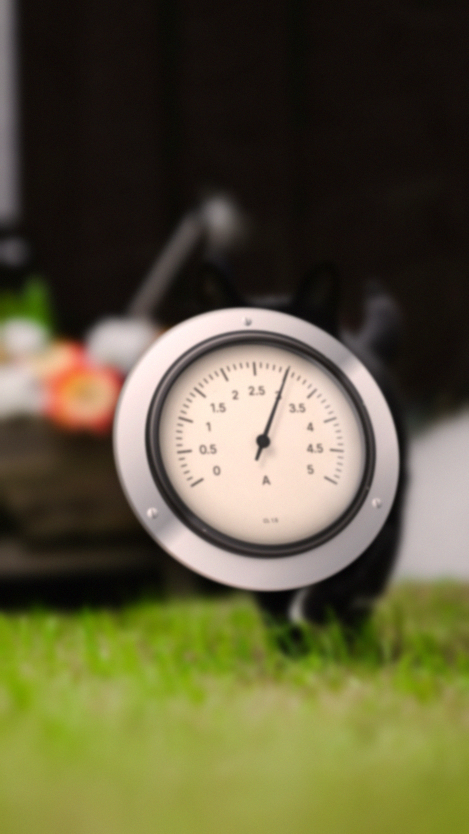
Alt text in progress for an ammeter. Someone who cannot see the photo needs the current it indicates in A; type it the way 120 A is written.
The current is 3 A
